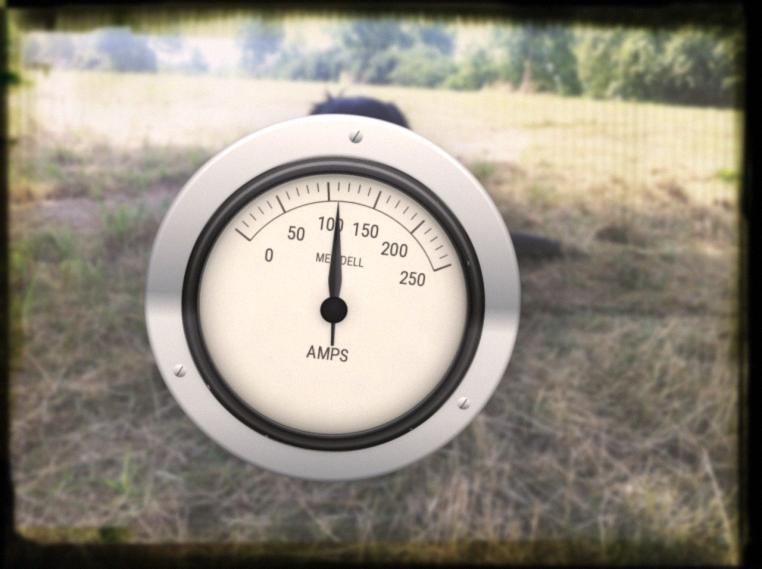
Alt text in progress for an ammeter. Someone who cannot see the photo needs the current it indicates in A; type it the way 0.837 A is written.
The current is 110 A
